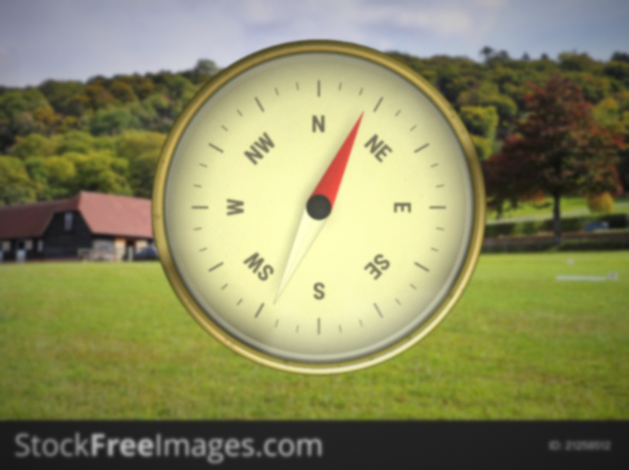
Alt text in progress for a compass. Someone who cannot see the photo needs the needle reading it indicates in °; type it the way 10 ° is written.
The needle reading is 25 °
